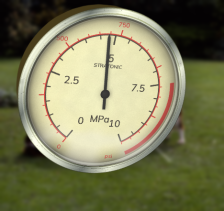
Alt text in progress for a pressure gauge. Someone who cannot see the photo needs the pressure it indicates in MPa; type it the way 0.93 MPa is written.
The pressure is 4.75 MPa
